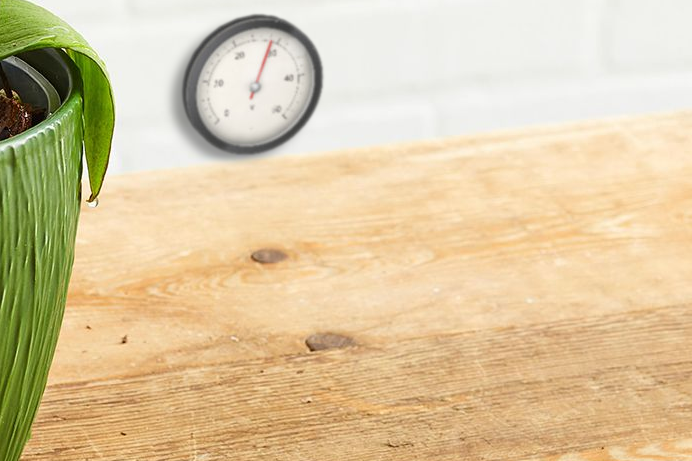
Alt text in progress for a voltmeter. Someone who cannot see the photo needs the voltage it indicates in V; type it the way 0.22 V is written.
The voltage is 28 V
